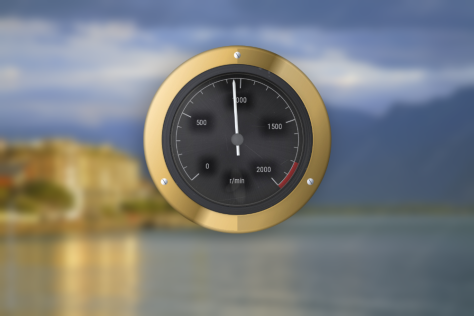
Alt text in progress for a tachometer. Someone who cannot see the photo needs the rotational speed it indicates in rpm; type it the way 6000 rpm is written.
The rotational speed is 950 rpm
